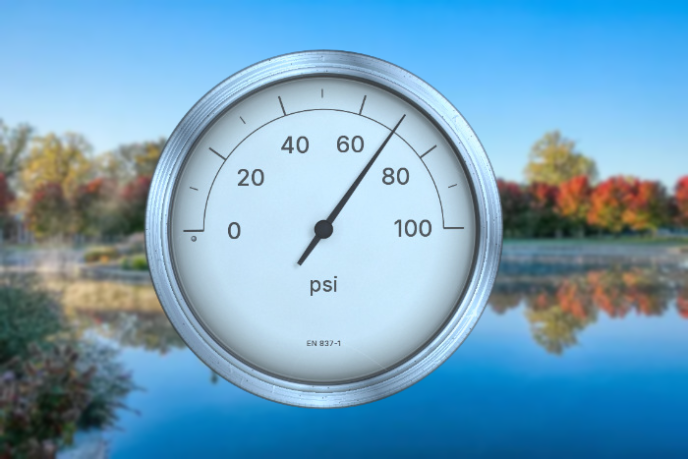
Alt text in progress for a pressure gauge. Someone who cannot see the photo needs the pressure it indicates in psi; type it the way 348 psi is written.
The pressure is 70 psi
